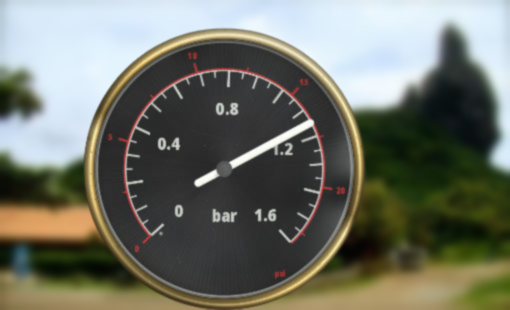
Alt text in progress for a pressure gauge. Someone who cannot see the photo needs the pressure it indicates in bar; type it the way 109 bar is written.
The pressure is 1.15 bar
